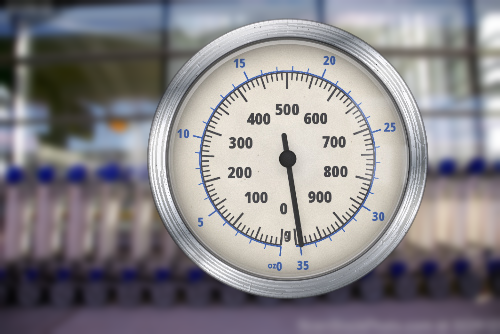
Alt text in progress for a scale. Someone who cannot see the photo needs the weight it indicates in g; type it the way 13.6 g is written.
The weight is 990 g
